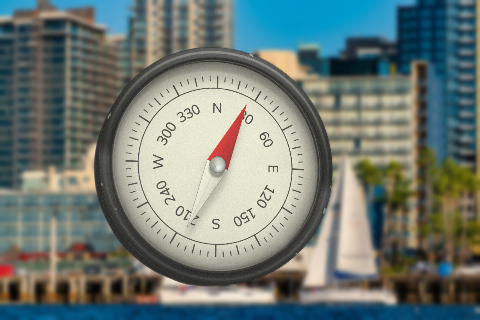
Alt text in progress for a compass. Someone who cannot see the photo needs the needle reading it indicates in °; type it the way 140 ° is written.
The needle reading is 25 °
